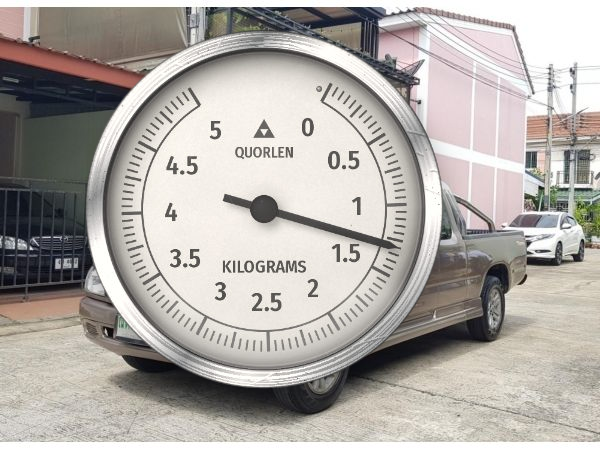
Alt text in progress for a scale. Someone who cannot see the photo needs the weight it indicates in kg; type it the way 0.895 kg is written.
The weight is 1.3 kg
